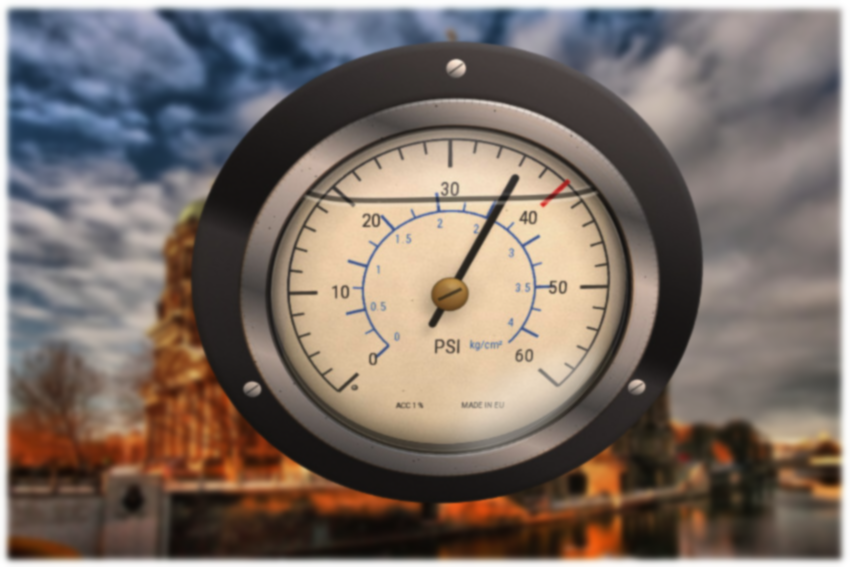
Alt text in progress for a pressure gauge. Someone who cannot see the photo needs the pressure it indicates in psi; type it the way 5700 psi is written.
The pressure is 36 psi
